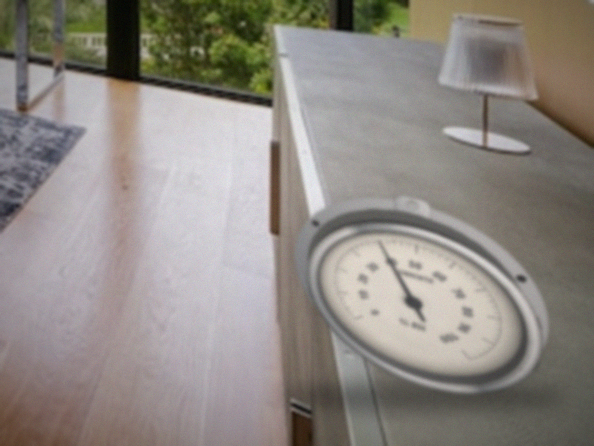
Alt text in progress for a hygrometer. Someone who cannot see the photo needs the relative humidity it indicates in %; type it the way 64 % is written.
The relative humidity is 40 %
